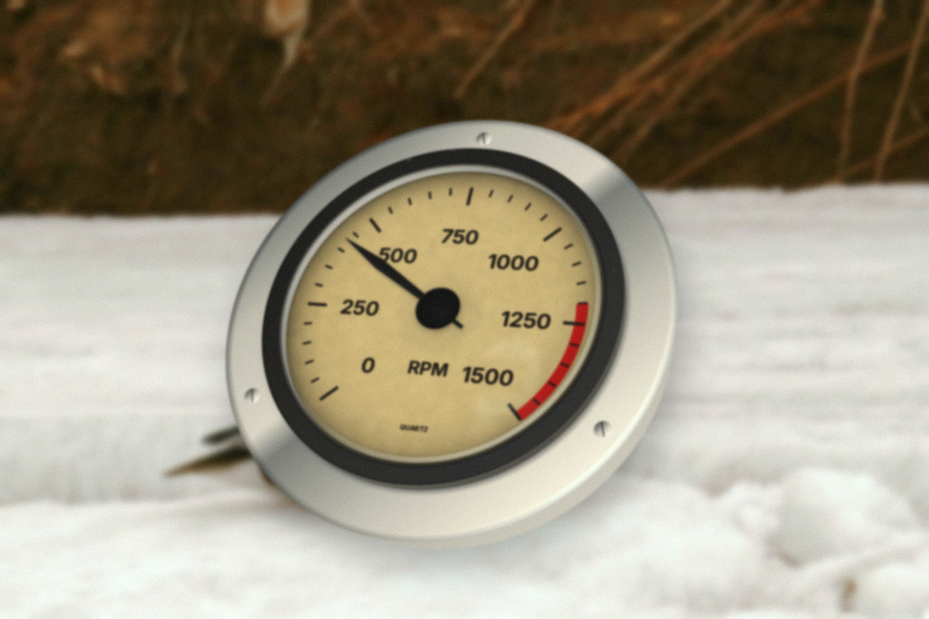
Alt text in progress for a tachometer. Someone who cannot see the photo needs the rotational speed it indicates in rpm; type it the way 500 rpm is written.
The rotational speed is 425 rpm
